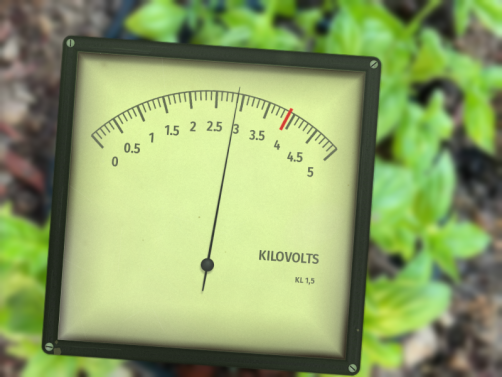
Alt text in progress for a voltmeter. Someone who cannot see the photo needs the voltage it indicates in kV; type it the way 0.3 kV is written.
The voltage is 2.9 kV
